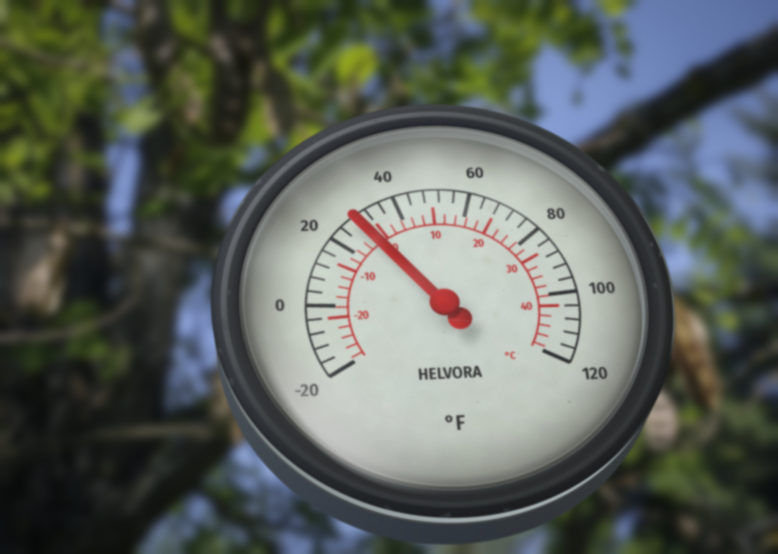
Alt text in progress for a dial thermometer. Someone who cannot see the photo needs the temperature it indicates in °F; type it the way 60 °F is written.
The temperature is 28 °F
